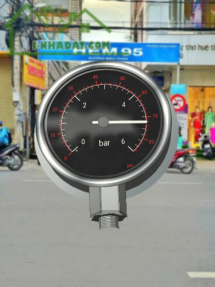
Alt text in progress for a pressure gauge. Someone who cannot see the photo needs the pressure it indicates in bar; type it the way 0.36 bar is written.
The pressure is 5 bar
